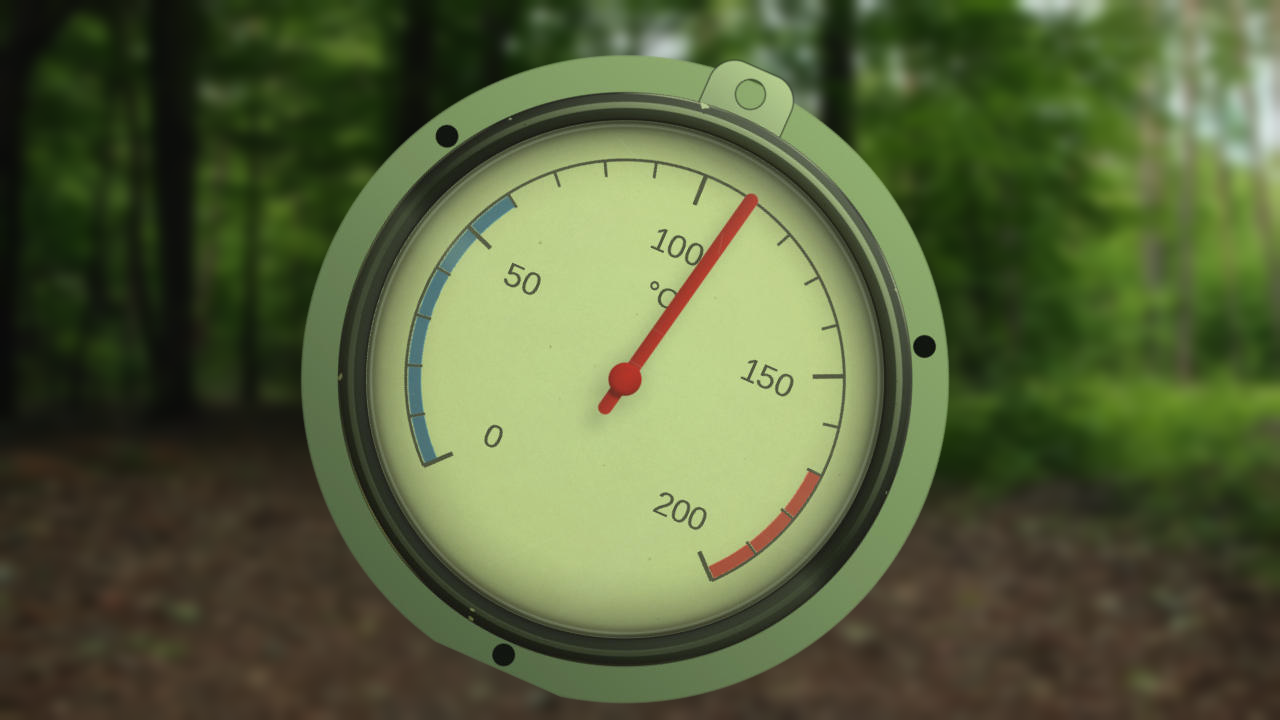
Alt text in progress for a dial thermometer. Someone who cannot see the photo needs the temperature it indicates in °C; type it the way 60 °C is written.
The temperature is 110 °C
